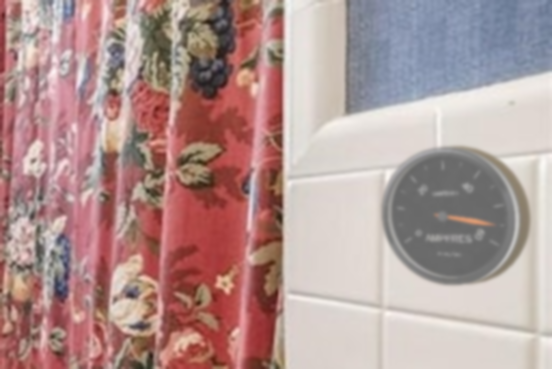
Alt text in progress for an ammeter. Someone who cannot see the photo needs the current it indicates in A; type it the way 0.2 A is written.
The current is 55 A
